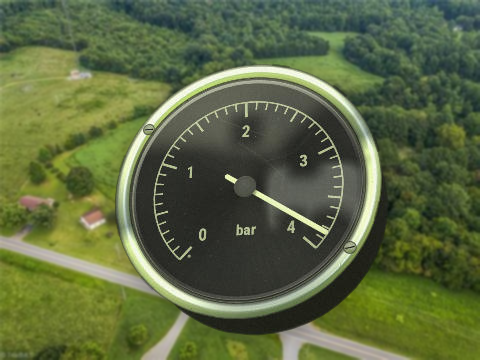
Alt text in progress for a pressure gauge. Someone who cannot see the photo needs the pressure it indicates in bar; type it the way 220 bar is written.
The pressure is 3.85 bar
